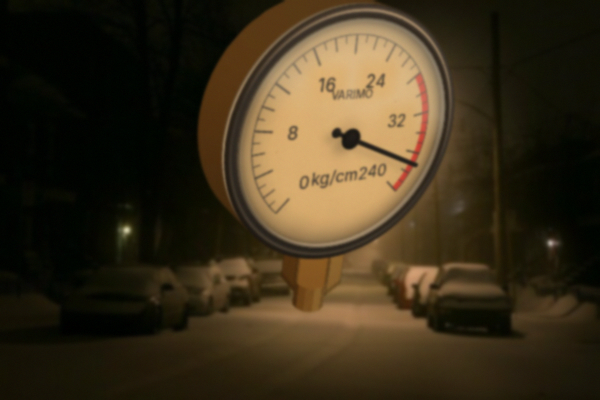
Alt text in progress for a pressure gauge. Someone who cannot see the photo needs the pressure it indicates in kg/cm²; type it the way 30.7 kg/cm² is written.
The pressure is 37 kg/cm²
